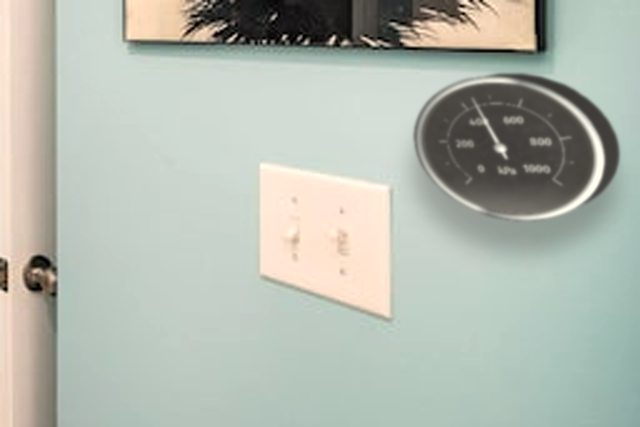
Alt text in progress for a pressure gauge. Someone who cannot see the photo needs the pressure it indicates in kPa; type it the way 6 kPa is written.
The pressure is 450 kPa
